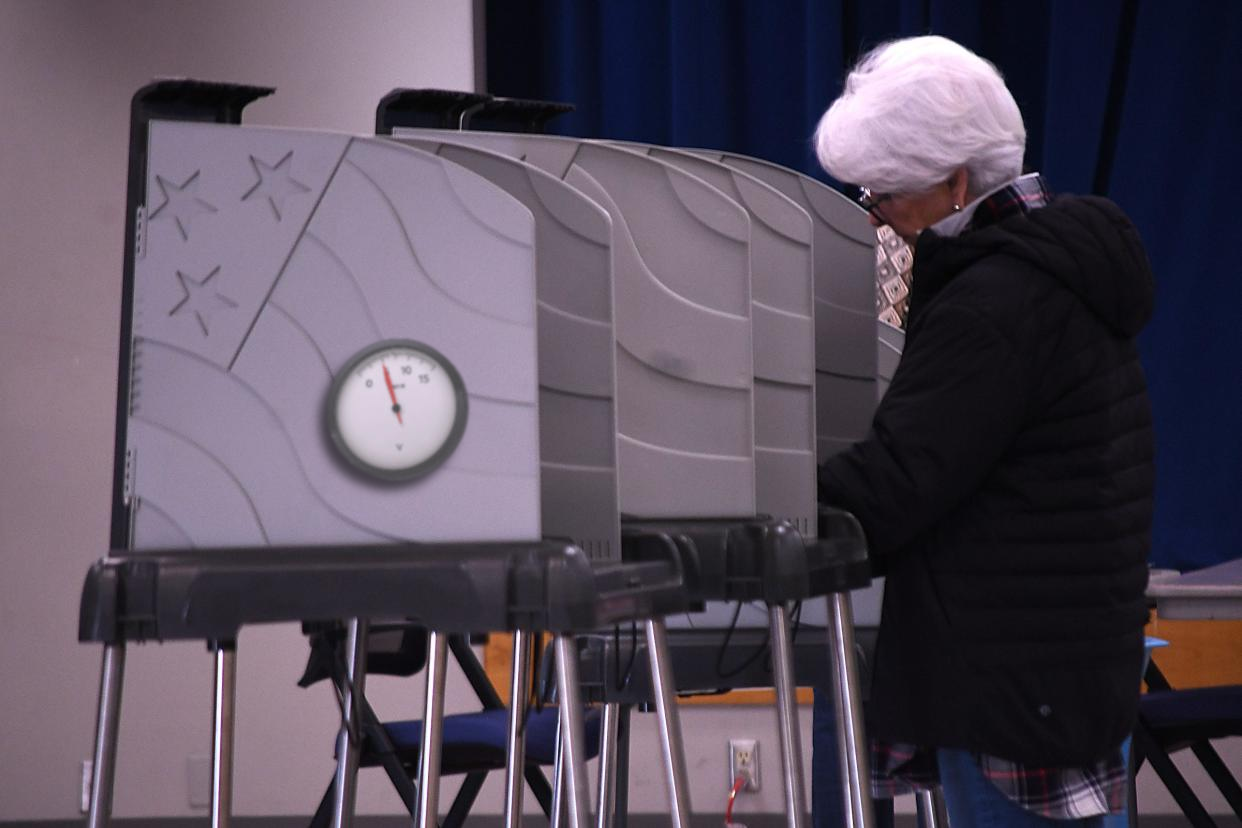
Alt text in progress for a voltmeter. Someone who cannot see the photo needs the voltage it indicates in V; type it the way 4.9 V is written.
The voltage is 5 V
